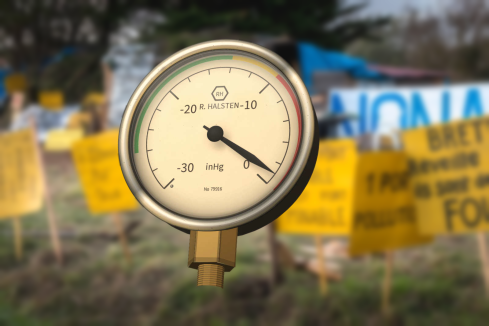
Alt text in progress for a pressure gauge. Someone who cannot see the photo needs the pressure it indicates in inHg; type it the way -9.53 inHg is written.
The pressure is -1 inHg
